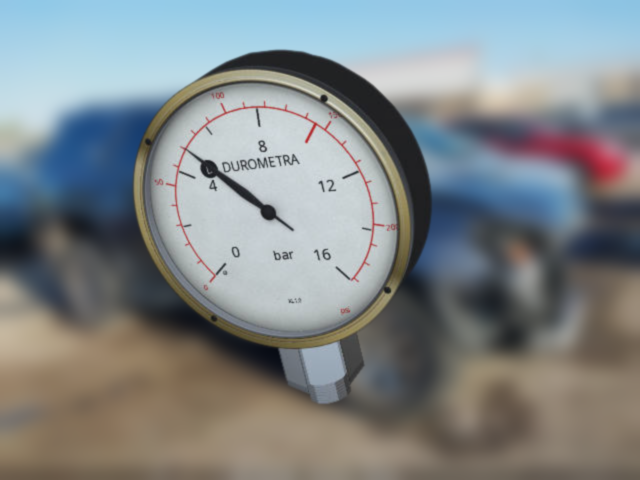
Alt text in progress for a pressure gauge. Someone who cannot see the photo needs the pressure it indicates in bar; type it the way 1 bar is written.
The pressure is 5 bar
